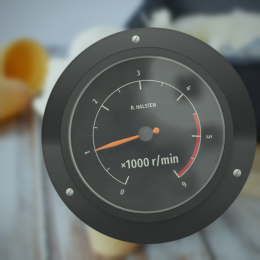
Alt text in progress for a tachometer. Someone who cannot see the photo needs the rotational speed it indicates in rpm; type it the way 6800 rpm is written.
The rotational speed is 1000 rpm
